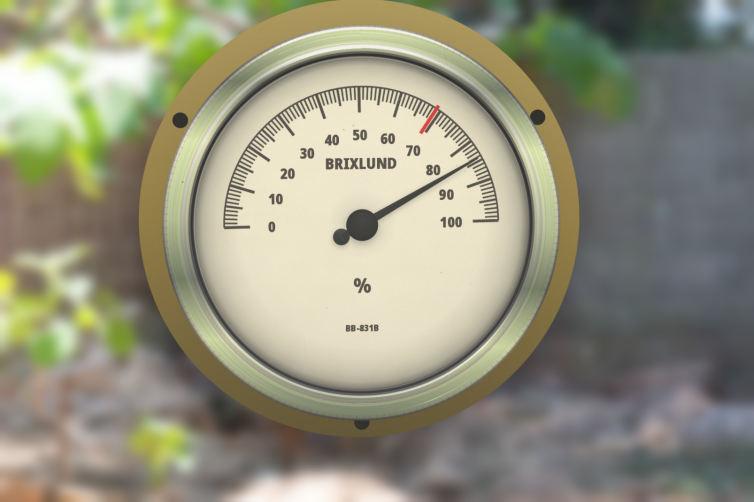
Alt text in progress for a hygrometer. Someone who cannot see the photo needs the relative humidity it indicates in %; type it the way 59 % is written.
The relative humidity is 84 %
